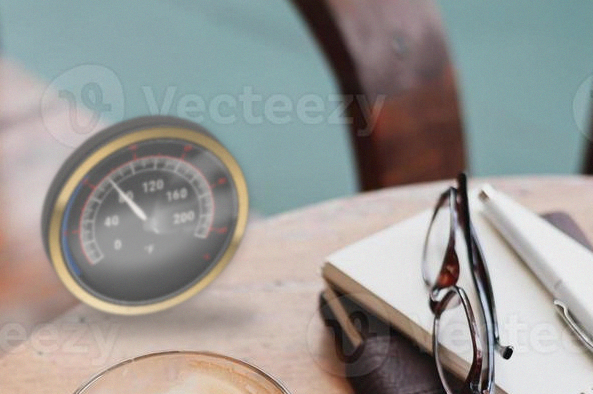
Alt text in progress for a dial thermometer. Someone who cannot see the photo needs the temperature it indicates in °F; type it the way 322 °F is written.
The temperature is 80 °F
